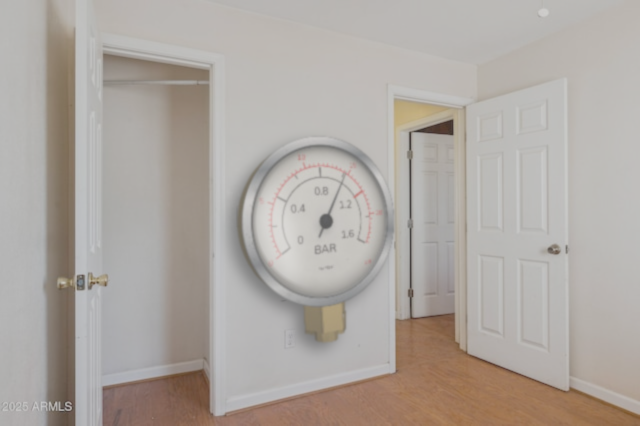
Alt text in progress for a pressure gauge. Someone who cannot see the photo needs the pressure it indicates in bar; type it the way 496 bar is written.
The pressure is 1 bar
